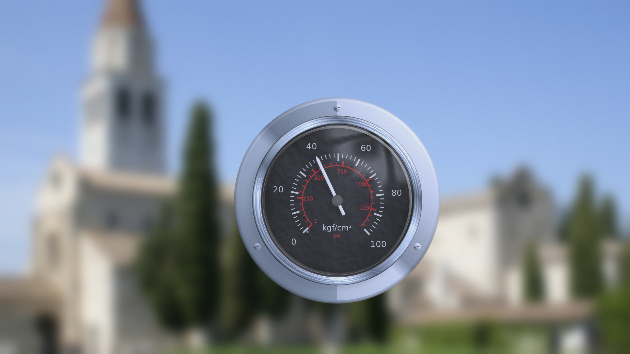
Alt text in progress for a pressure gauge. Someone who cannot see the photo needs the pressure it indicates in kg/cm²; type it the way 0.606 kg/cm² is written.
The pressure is 40 kg/cm²
